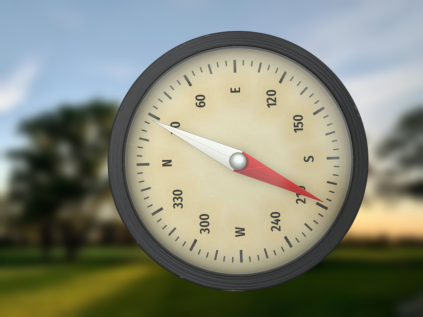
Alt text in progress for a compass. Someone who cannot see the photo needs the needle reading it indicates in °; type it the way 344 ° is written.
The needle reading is 207.5 °
